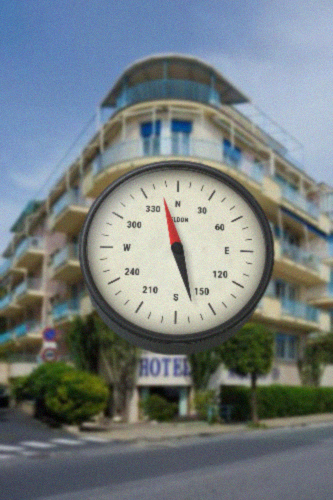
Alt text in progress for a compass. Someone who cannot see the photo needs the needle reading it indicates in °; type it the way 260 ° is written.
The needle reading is 345 °
